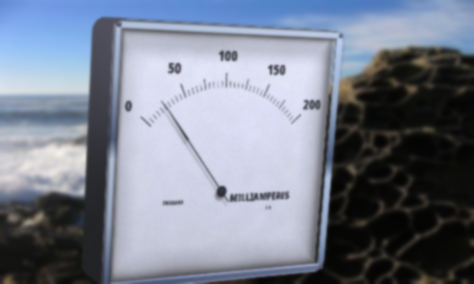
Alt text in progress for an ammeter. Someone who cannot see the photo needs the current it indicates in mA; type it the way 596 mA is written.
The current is 25 mA
